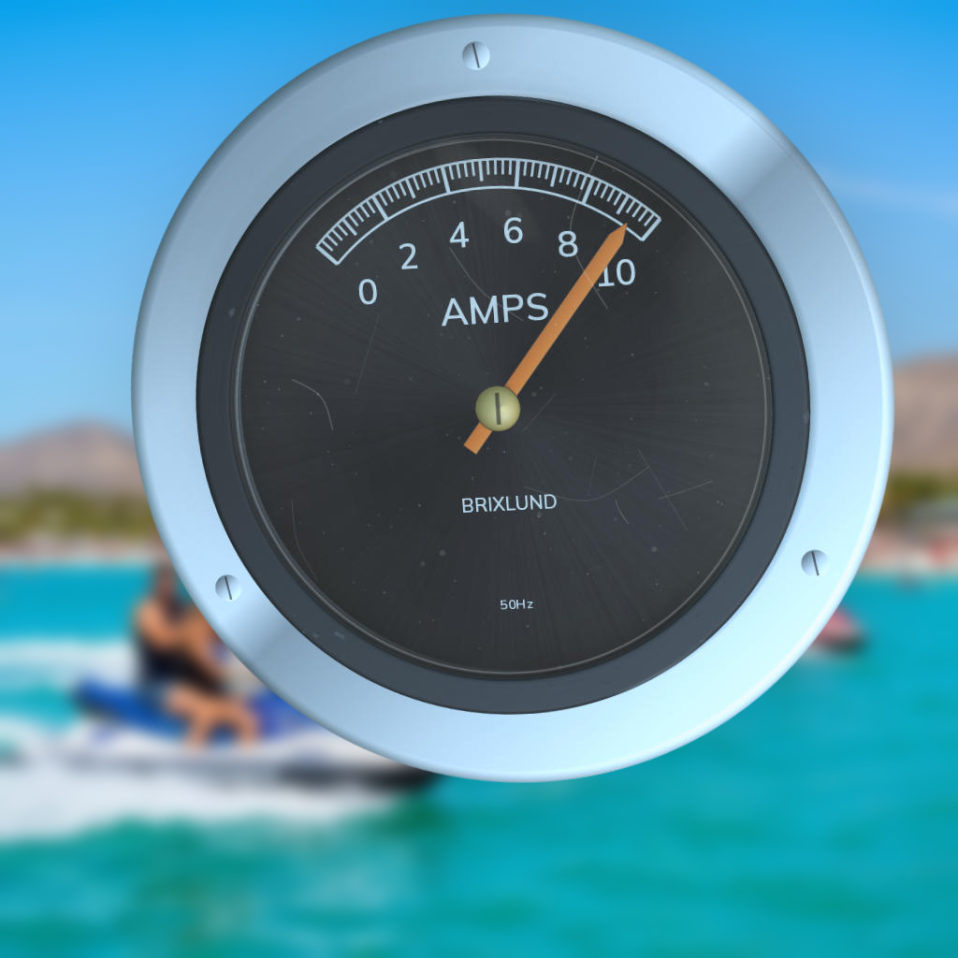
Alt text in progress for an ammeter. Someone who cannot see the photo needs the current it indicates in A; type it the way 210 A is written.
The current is 9.4 A
